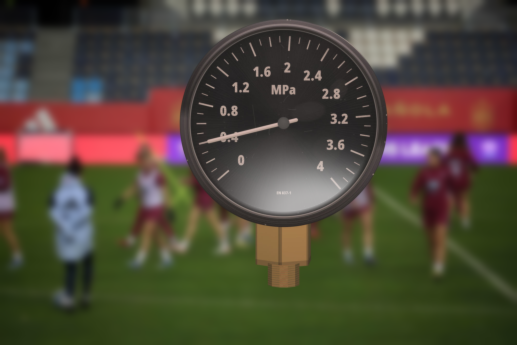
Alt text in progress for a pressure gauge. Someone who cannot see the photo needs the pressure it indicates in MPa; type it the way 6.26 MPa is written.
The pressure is 0.4 MPa
